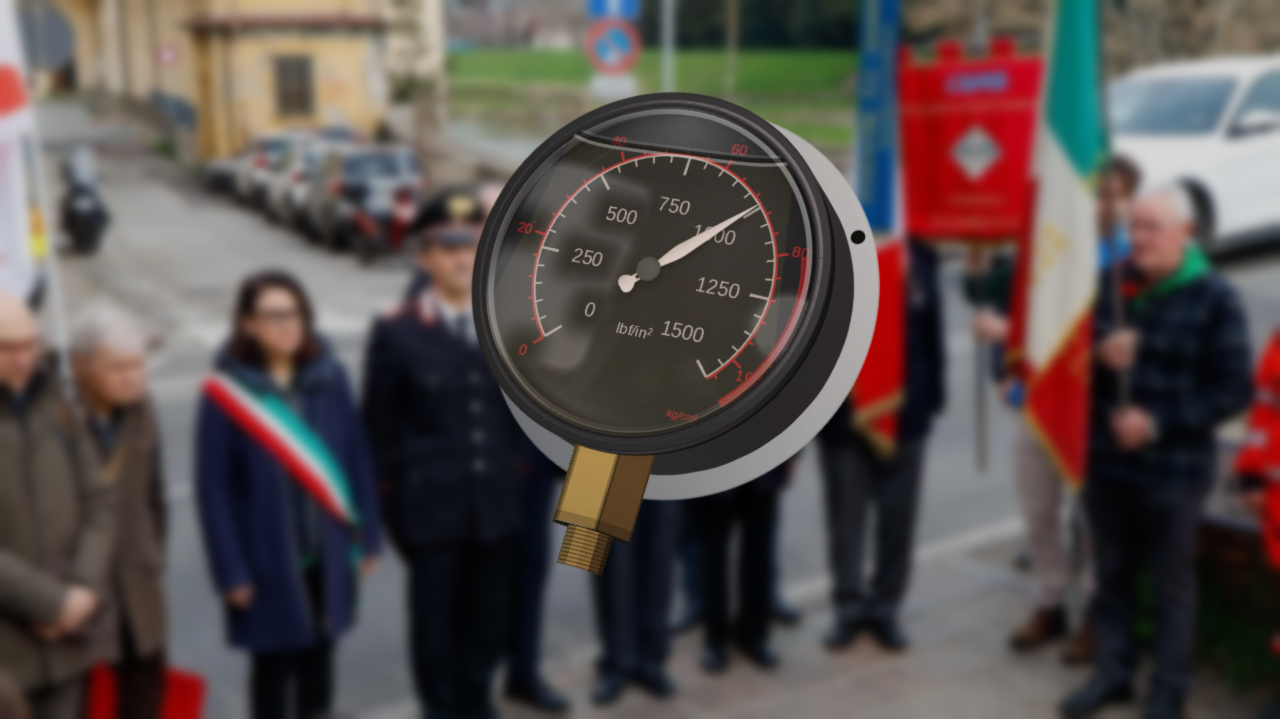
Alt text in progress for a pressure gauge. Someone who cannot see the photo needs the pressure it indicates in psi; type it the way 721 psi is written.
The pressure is 1000 psi
